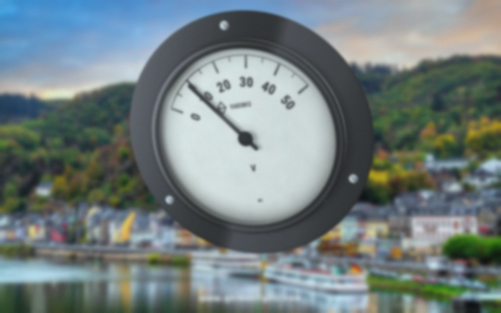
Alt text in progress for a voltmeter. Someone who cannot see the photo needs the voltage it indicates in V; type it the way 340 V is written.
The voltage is 10 V
